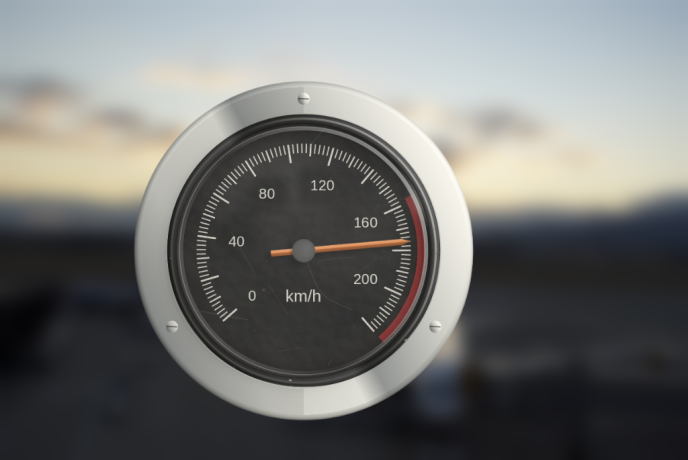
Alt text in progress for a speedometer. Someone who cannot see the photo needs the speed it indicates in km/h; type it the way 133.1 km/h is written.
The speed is 176 km/h
